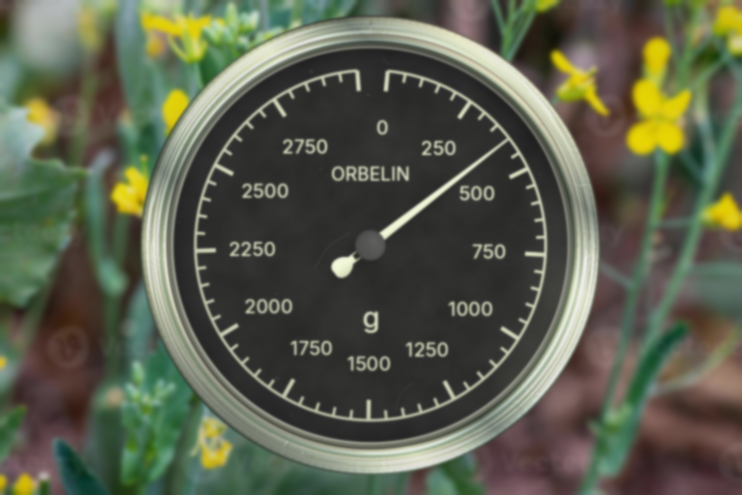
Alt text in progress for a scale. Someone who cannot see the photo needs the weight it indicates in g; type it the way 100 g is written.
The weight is 400 g
